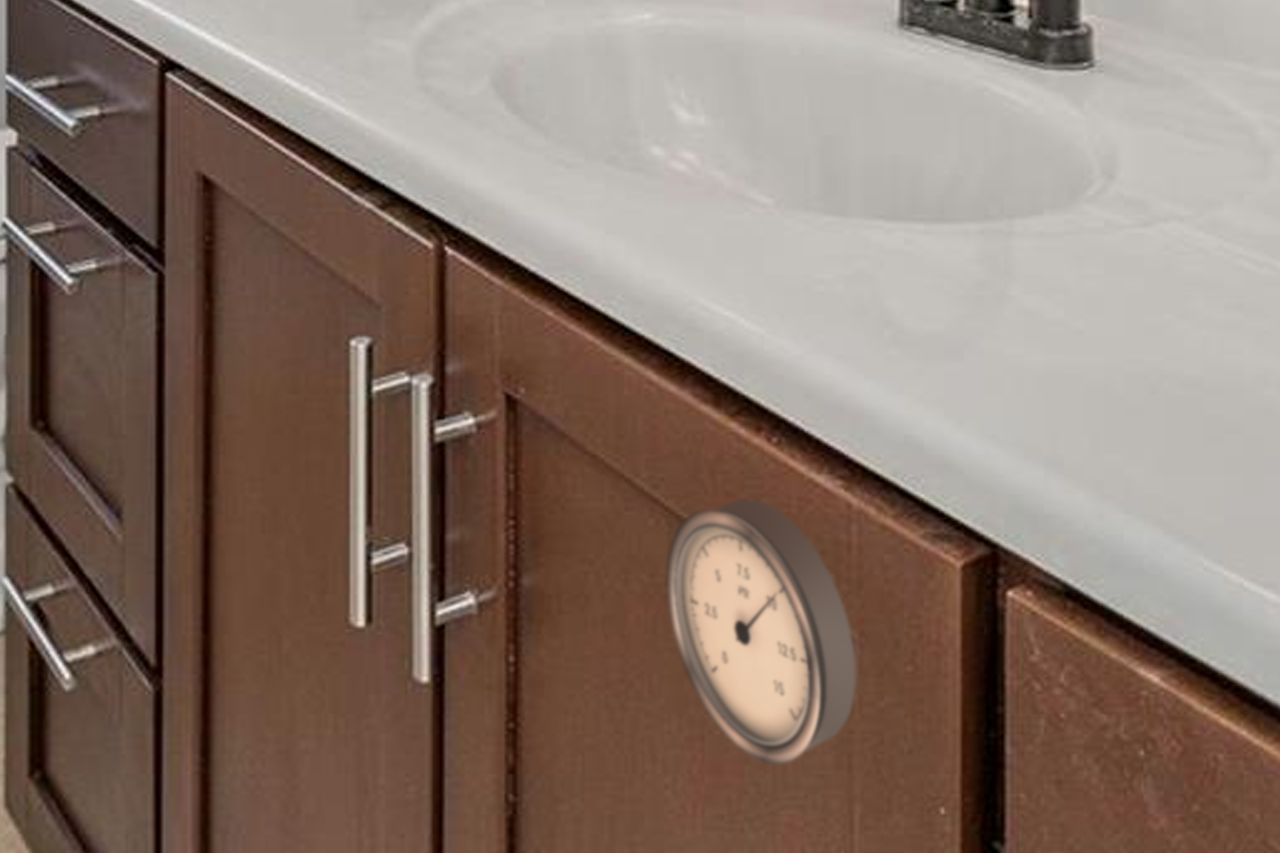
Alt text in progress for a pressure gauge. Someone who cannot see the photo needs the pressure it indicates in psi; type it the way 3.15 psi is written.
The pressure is 10 psi
